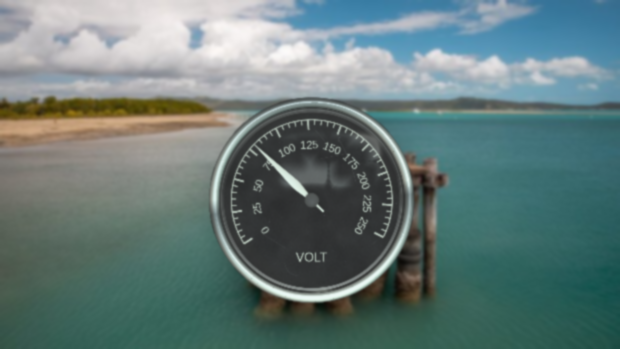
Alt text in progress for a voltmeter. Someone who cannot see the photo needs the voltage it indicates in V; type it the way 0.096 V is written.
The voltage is 80 V
